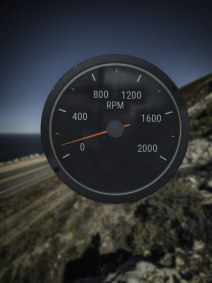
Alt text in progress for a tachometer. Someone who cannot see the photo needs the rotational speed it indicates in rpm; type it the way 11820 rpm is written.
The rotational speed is 100 rpm
